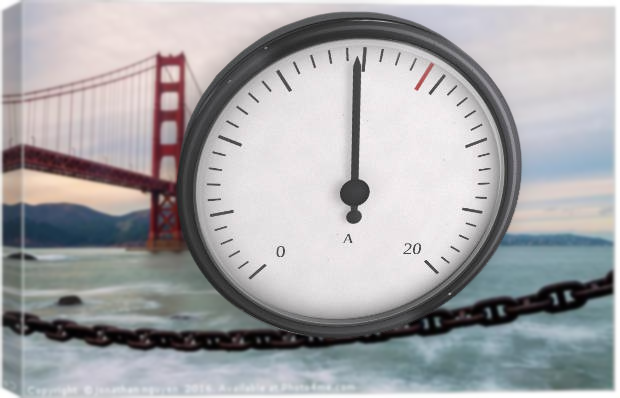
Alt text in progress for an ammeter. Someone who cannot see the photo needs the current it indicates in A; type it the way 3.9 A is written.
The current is 9.75 A
